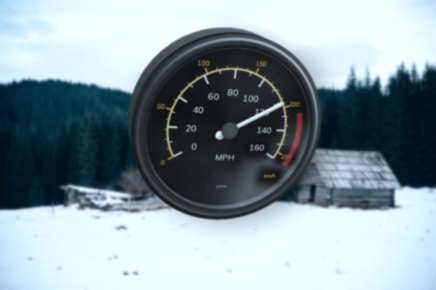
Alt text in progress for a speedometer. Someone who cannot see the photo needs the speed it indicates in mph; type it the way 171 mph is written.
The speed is 120 mph
